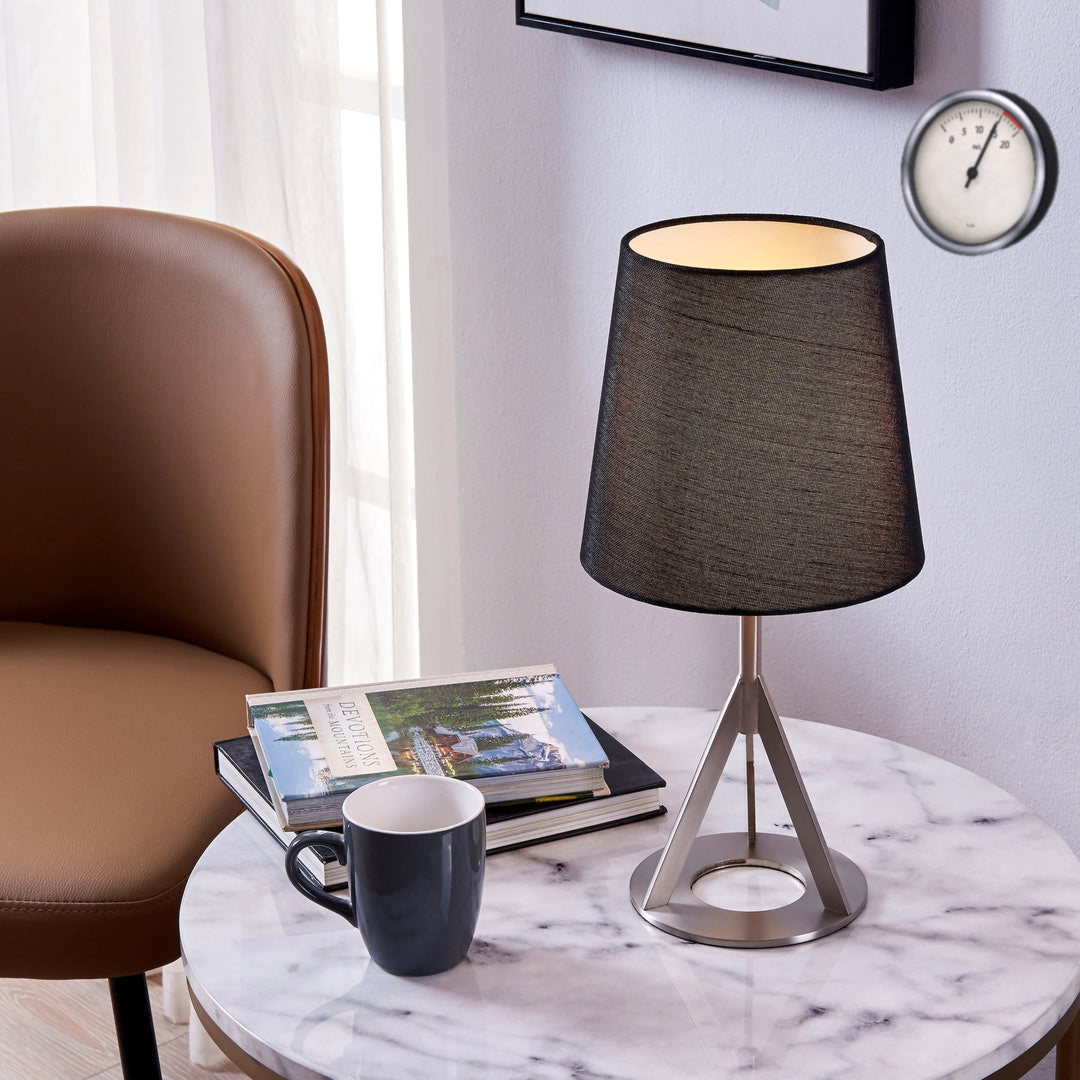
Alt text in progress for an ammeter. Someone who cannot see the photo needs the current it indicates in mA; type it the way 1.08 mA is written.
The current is 15 mA
